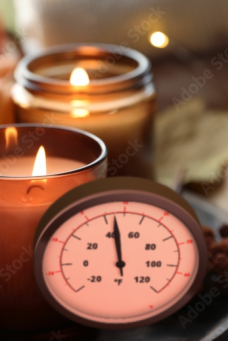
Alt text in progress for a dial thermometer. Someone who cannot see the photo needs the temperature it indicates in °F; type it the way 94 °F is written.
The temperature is 45 °F
